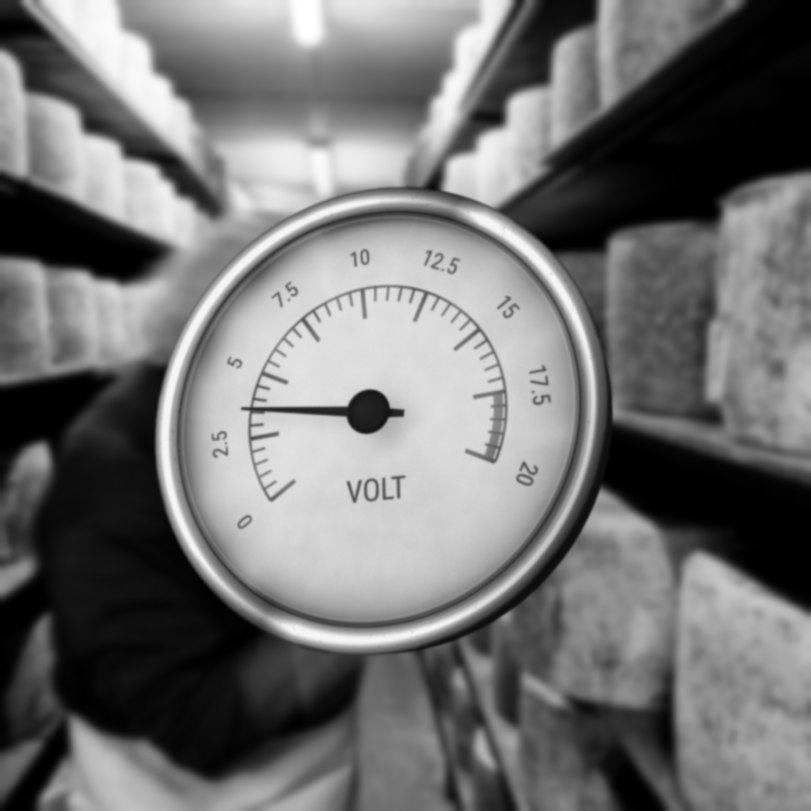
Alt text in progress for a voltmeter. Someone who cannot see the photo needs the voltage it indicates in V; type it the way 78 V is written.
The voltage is 3.5 V
